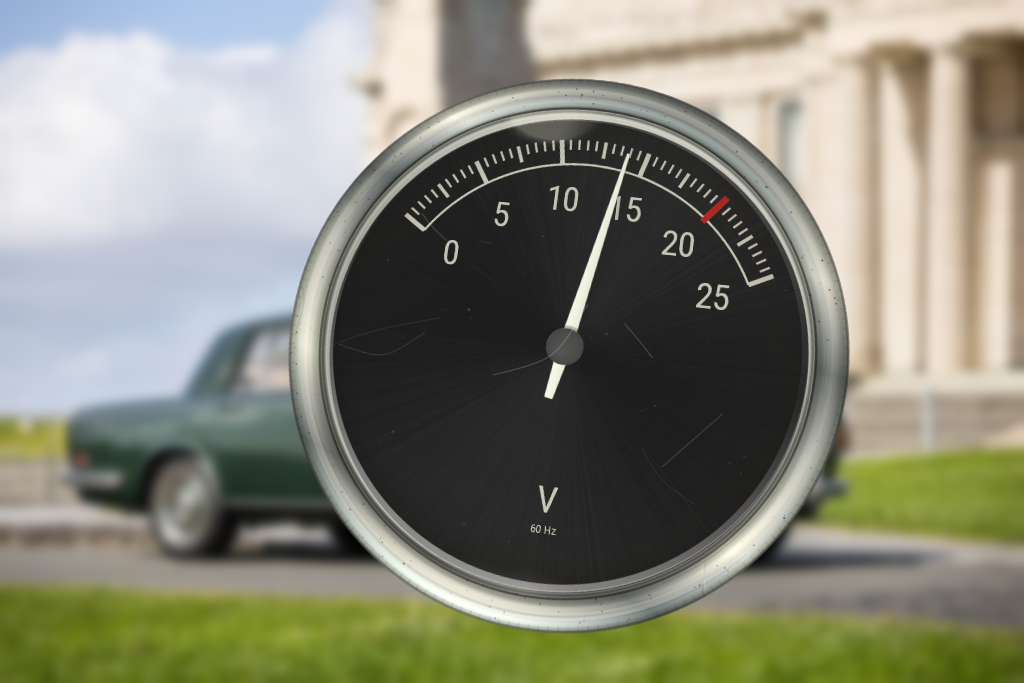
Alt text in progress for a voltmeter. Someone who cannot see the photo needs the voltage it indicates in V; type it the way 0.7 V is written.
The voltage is 14 V
